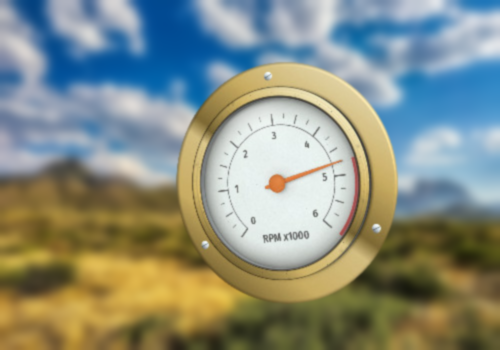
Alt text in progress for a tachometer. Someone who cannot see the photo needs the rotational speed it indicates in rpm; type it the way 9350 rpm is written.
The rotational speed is 4750 rpm
